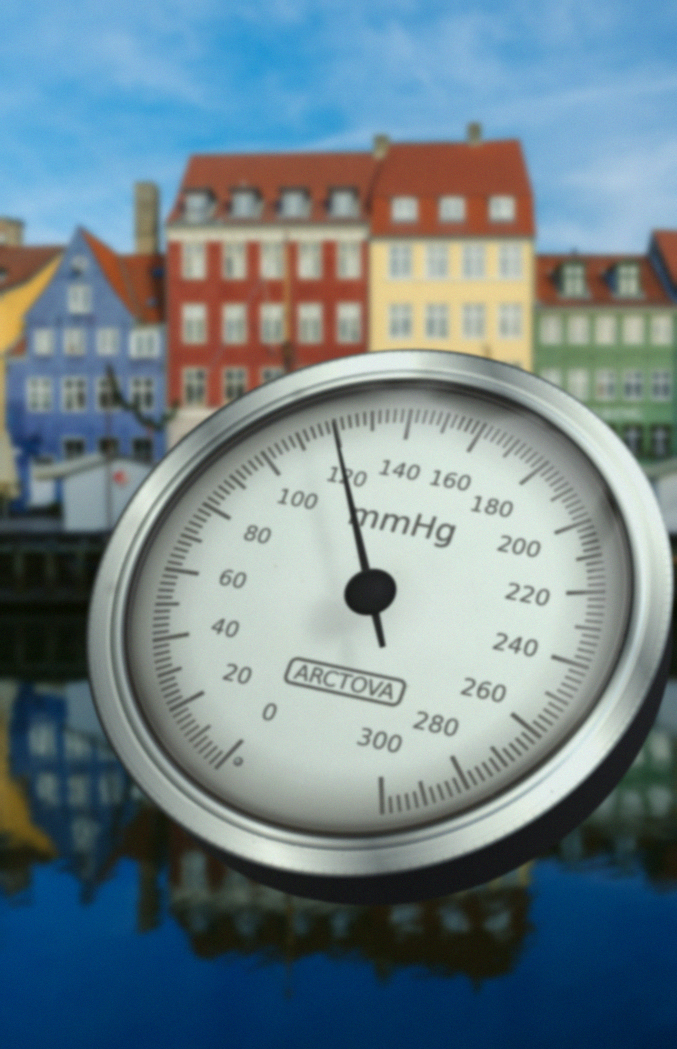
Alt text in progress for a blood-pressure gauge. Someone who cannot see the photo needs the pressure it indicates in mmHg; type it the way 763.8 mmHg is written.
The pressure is 120 mmHg
